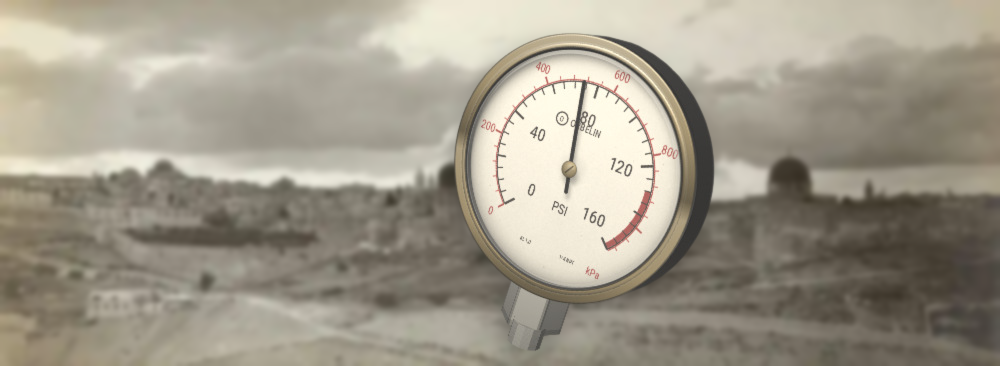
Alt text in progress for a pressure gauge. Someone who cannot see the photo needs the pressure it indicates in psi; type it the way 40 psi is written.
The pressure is 75 psi
